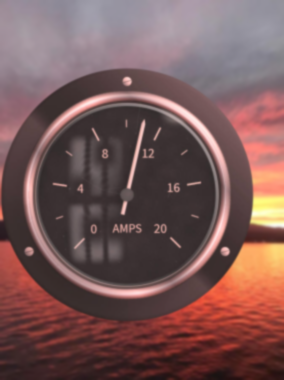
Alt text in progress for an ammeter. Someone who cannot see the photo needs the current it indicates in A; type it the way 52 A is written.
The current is 11 A
